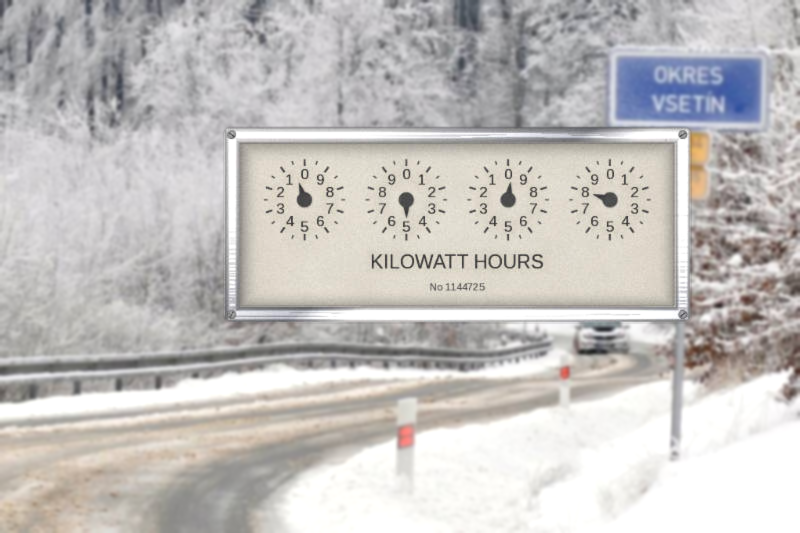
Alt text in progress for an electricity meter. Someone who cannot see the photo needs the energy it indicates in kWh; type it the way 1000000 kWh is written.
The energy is 498 kWh
